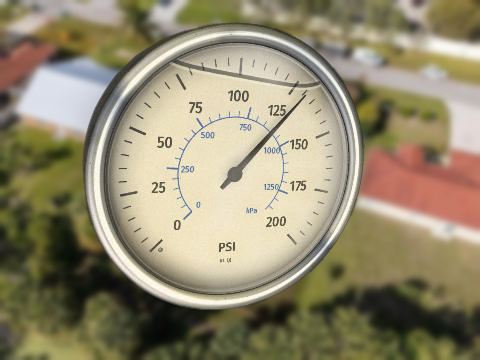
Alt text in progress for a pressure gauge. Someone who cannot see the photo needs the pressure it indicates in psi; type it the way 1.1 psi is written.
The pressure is 130 psi
